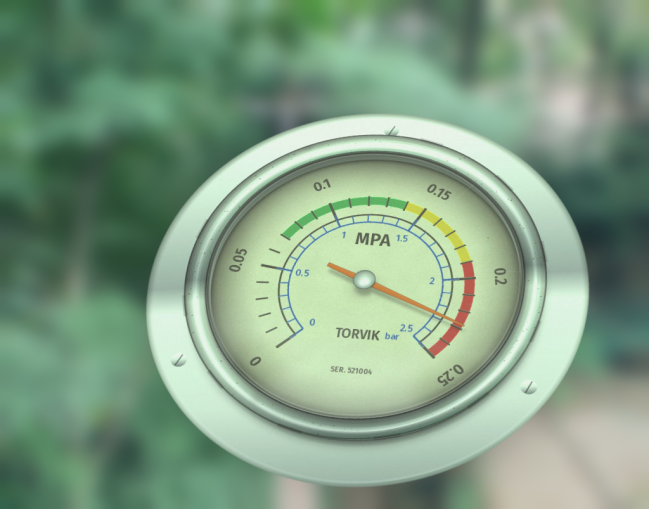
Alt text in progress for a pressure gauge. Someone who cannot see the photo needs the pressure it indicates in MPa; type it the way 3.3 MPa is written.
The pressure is 0.23 MPa
